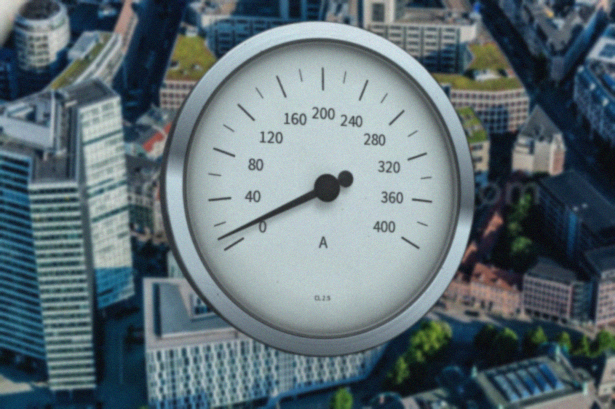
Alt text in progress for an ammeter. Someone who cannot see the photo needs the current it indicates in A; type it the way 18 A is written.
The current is 10 A
